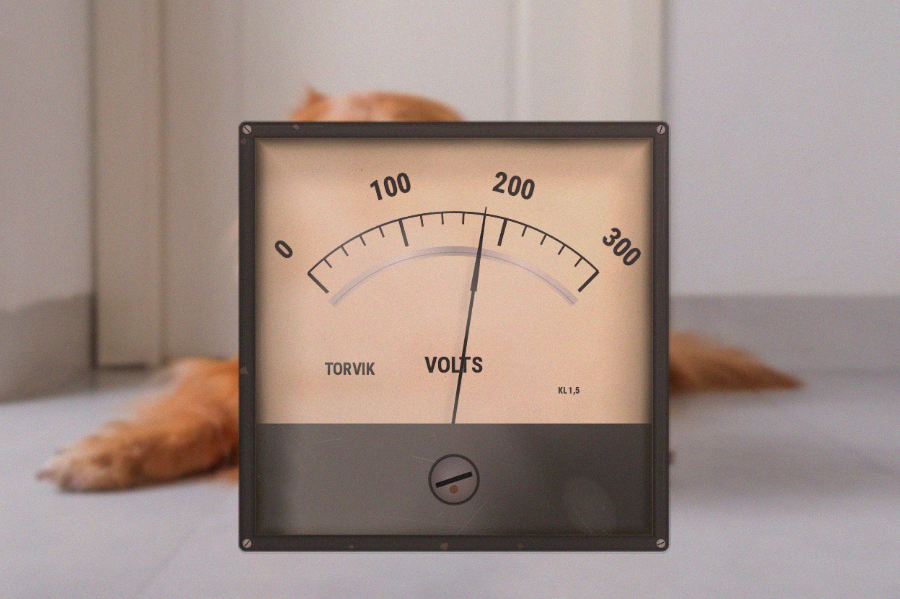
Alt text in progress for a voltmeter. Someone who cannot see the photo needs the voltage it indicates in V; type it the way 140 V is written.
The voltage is 180 V
